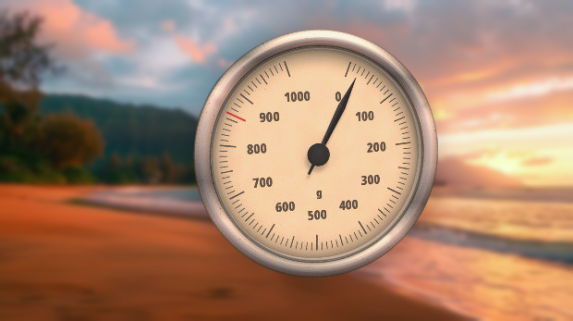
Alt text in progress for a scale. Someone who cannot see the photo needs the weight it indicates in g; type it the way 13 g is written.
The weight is 20 g
